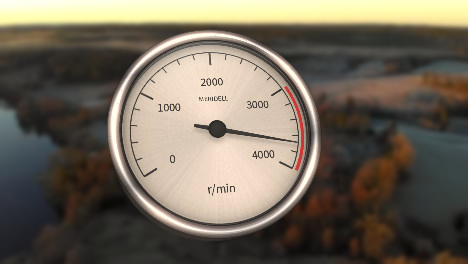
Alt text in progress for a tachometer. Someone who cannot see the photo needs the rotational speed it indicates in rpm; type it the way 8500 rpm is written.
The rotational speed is 3700 rpm
